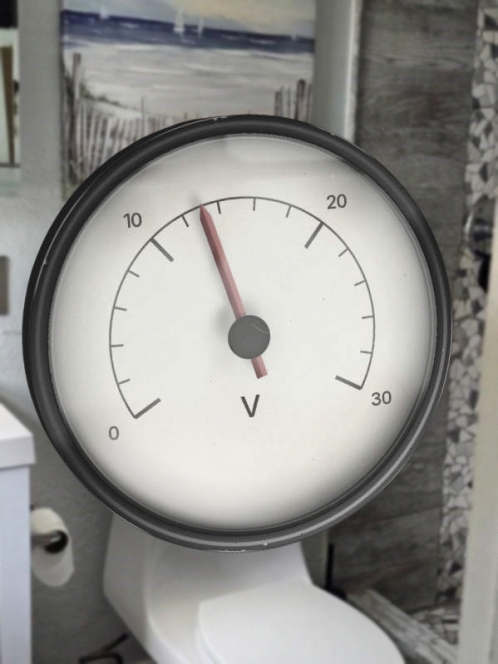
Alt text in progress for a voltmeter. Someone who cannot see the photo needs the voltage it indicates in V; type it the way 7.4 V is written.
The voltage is 13 V
